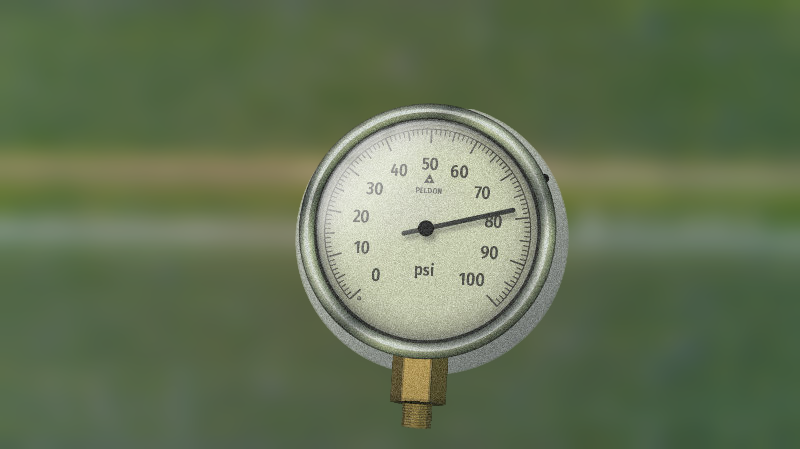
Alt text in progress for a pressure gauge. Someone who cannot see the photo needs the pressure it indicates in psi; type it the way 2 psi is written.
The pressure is 78 psi
